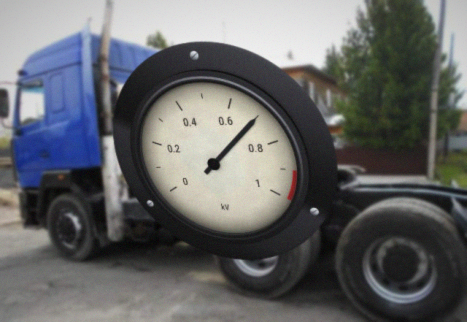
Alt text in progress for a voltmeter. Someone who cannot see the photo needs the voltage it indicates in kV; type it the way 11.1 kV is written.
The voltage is 0.7 kV
